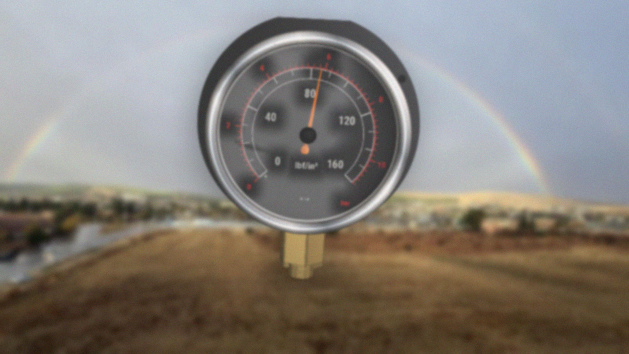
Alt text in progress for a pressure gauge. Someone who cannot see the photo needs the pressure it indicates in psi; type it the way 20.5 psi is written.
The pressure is 85 psi
